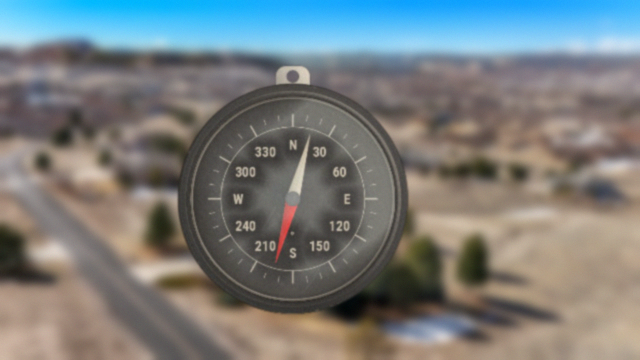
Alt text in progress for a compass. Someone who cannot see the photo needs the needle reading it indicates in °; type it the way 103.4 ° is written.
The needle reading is 195 °
